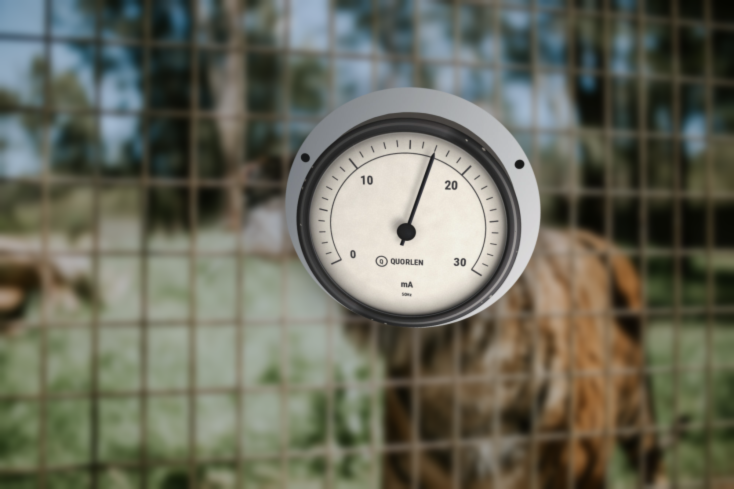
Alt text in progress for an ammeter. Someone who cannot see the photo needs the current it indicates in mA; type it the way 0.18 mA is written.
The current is 17 mA
